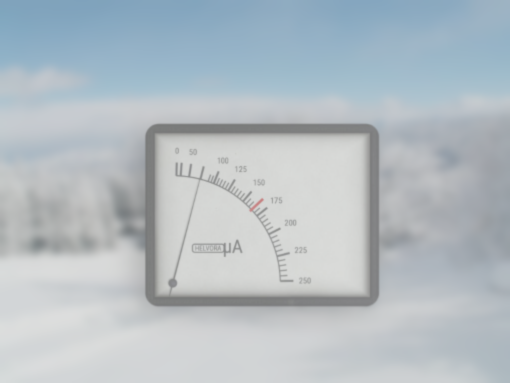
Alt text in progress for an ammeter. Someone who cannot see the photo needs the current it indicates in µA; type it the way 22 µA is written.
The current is 75 µA
